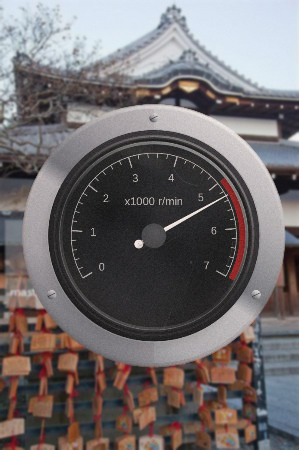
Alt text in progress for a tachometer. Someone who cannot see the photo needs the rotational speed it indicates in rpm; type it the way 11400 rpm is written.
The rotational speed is 5300 rpm
